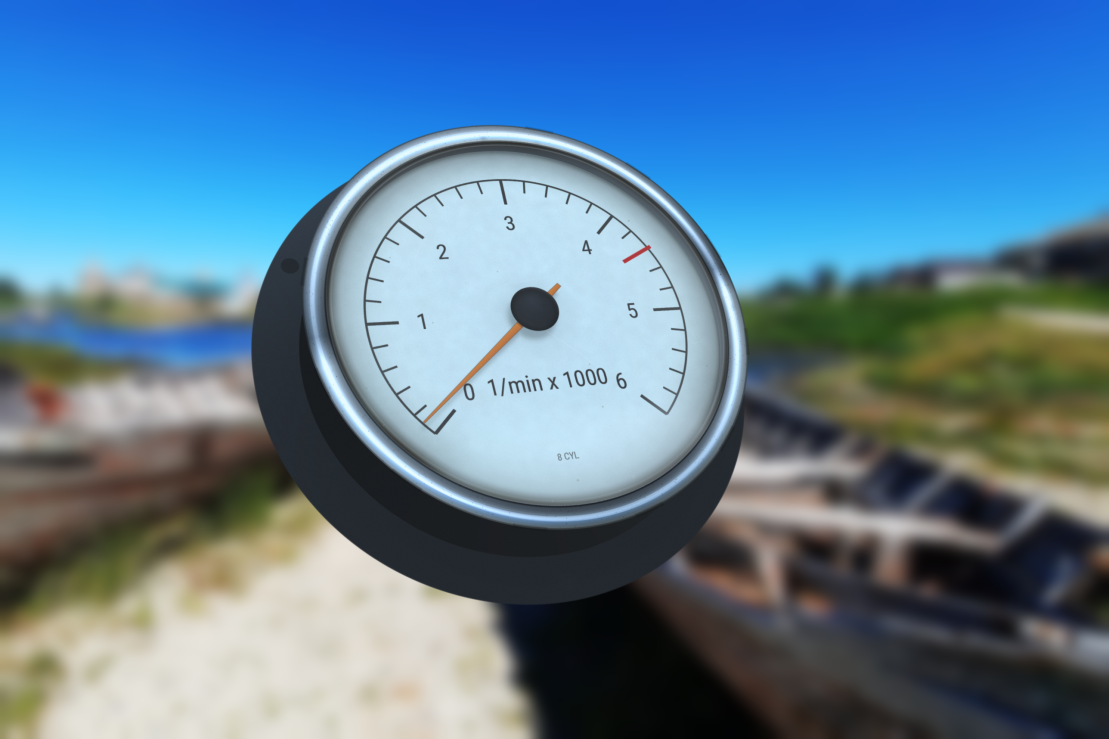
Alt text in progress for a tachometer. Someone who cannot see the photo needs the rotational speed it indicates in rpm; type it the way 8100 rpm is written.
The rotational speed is 100 rpm
